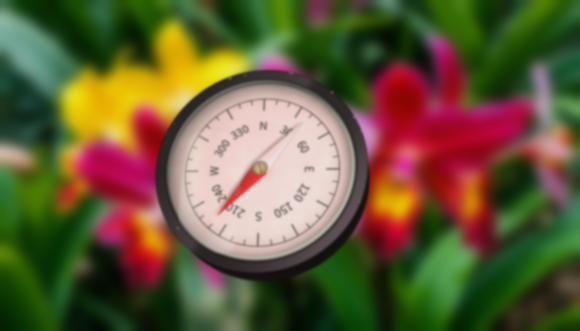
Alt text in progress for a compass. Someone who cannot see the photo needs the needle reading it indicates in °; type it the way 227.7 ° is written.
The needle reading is 220 °
